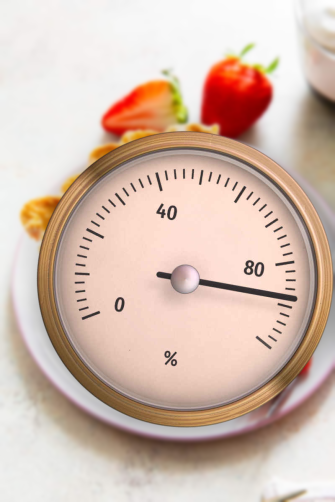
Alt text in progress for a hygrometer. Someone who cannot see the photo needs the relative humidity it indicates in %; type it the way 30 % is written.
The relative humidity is 88 %
